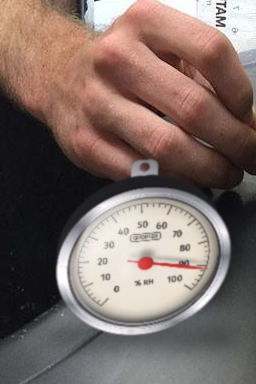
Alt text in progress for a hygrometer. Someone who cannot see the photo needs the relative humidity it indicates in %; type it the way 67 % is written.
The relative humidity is 90 %
